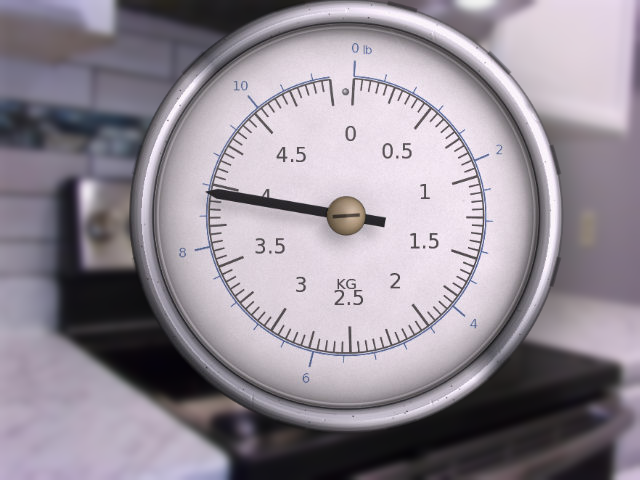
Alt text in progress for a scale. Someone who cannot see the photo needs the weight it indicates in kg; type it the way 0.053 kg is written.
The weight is 3.95 kg
